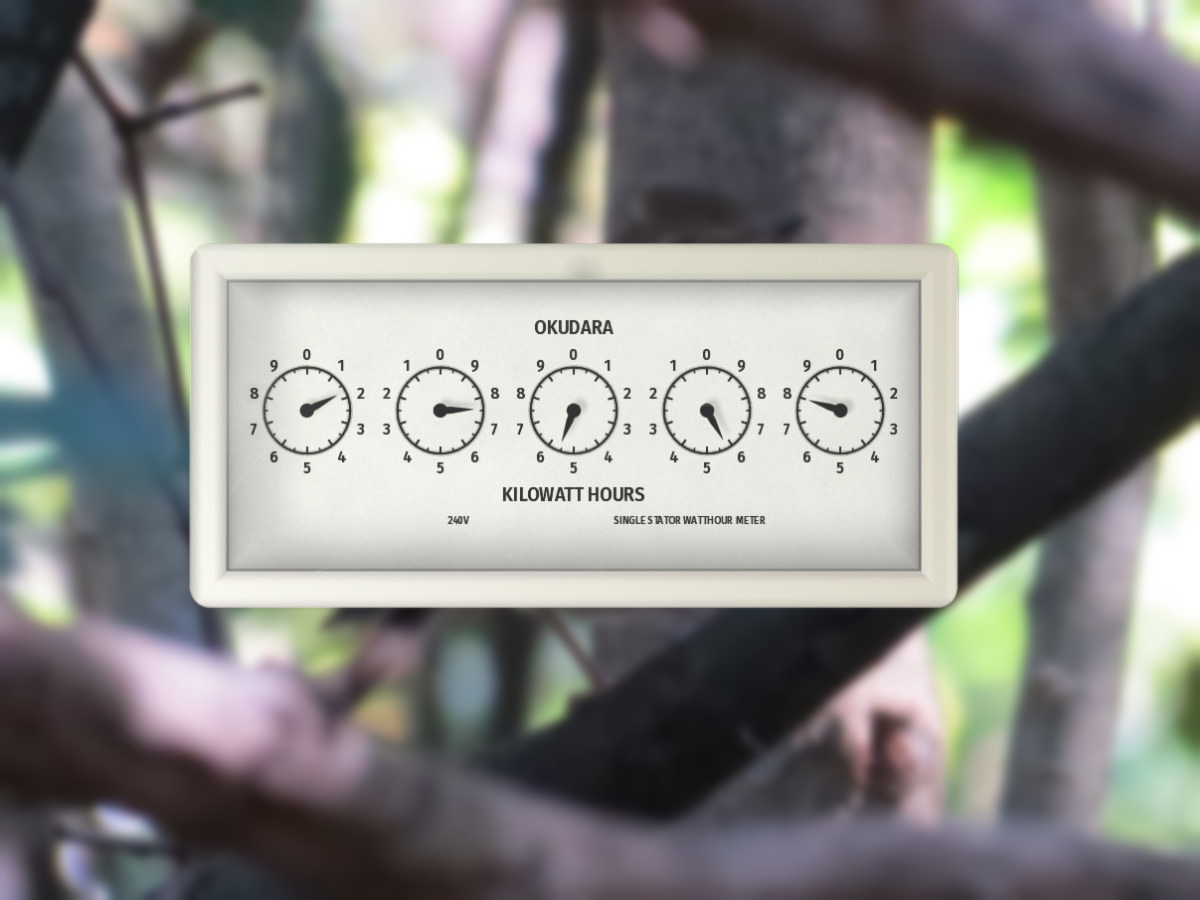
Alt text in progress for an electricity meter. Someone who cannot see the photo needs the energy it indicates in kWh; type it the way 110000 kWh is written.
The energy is 17558 kWh
